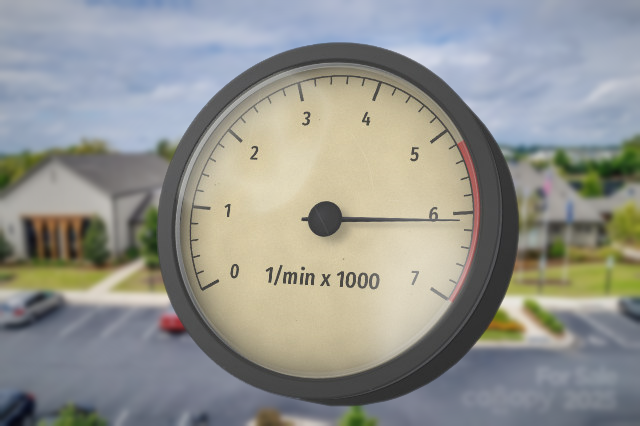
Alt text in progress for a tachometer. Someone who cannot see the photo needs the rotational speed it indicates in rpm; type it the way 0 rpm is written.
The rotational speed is 6100 rpm
